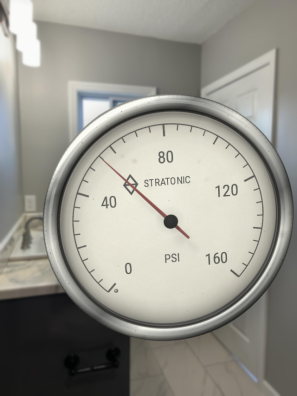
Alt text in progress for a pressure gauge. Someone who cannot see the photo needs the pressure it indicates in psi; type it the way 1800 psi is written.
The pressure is 55 psi
